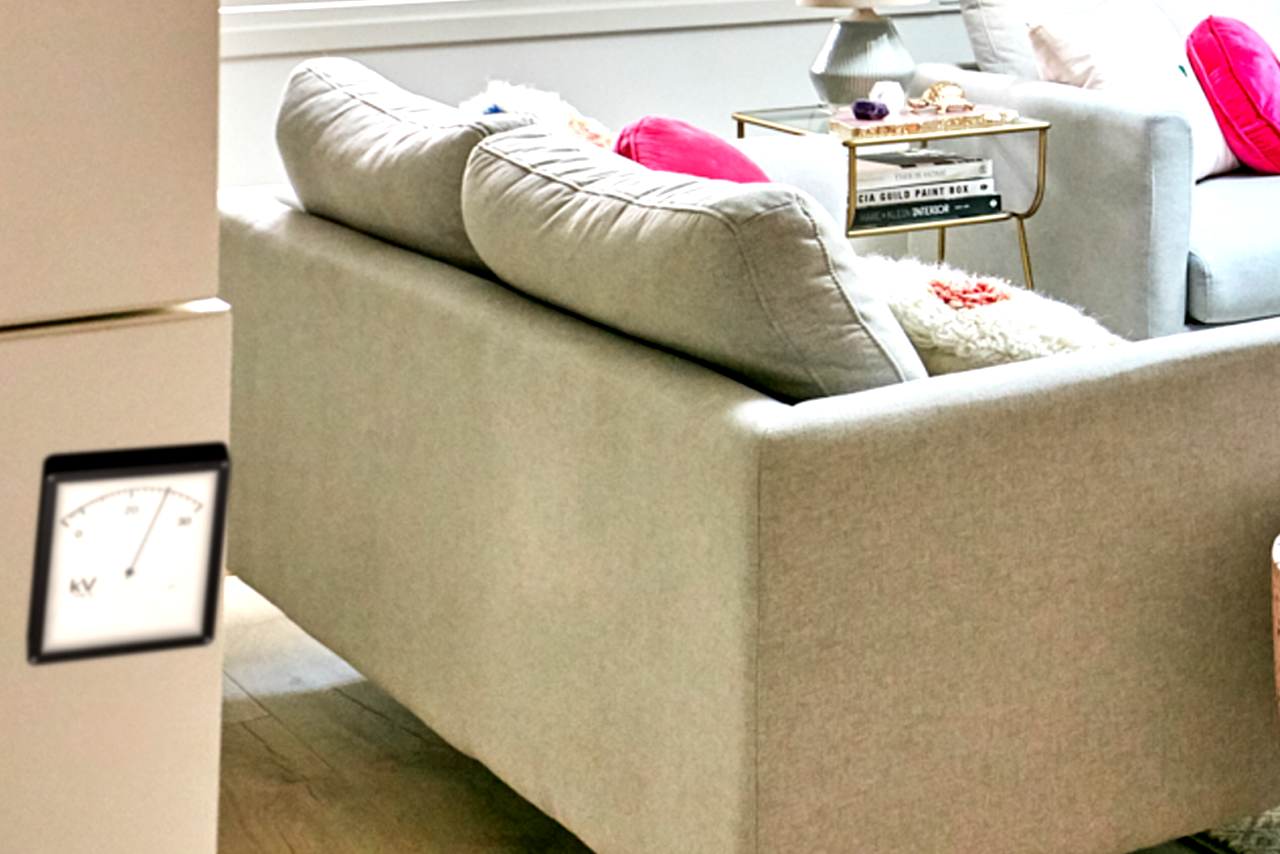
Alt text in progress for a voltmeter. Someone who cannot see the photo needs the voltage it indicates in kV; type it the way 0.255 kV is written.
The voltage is 25 kV
